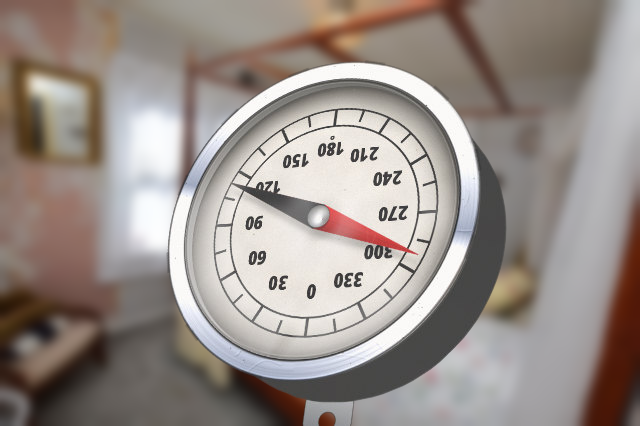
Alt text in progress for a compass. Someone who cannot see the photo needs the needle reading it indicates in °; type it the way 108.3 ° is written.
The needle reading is 292.5 °
